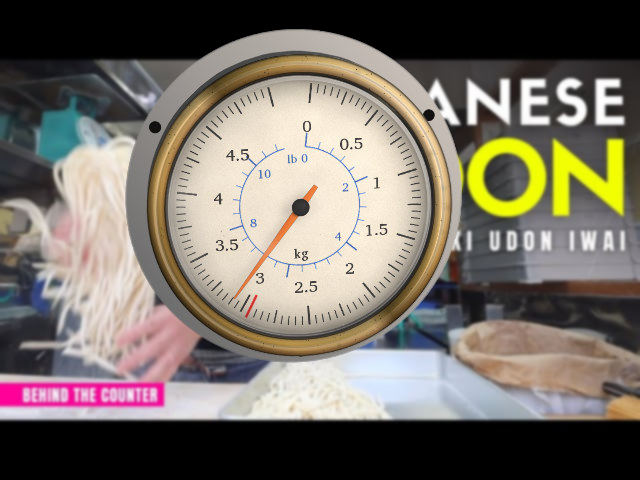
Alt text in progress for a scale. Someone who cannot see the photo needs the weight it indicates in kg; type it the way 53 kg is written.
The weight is 3.1 kg
